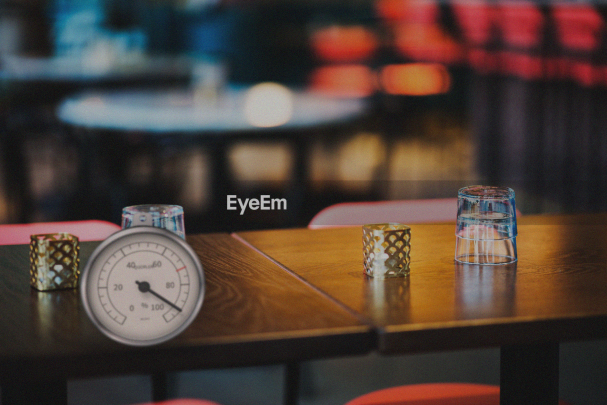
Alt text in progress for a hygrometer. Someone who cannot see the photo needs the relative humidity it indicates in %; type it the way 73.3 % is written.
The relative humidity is 92 %
